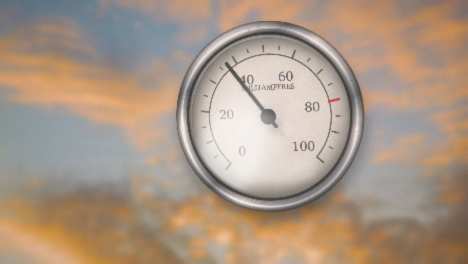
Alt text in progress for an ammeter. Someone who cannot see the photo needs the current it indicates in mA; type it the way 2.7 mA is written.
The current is 37.5 mA
